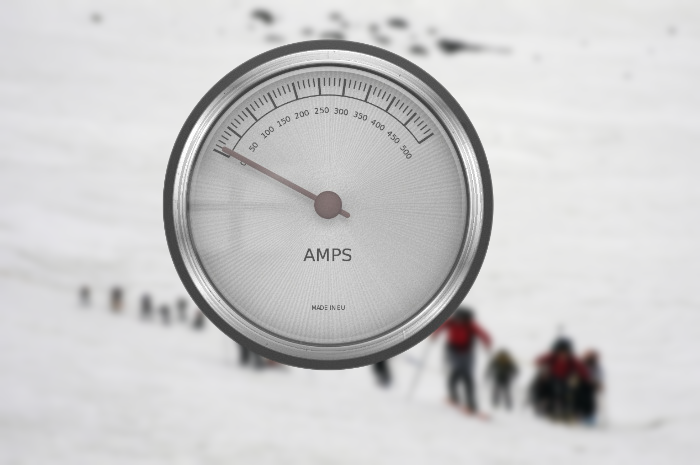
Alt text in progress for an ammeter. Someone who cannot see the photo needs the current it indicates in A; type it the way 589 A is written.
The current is 10 A
